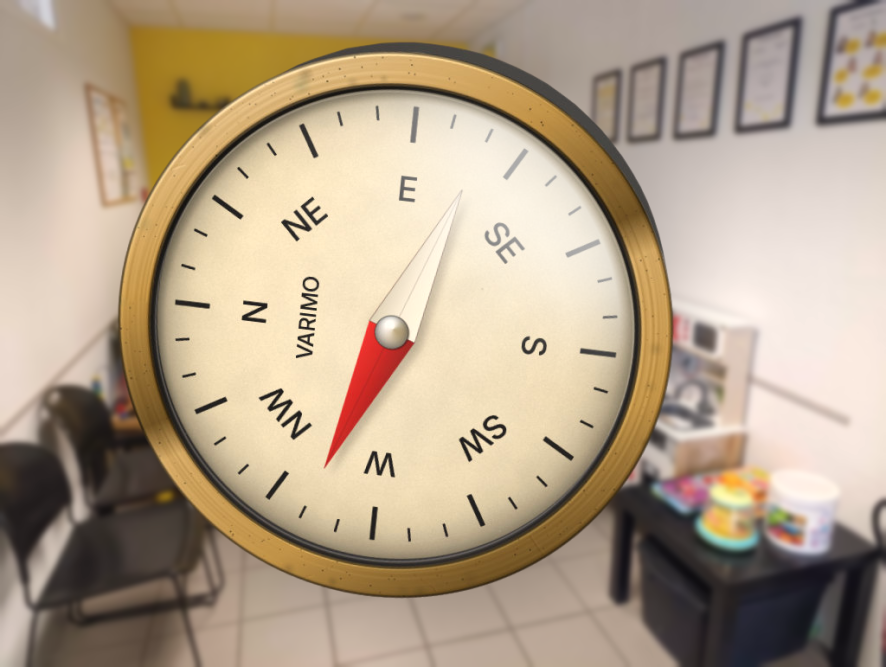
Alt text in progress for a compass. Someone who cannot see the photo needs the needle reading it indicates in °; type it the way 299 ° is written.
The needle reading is 290 °
